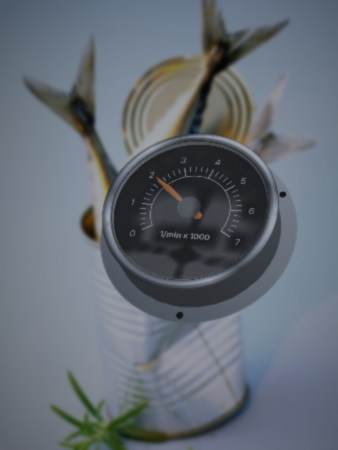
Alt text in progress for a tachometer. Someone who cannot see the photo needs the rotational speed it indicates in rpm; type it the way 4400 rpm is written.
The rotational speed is 2000 rpm
